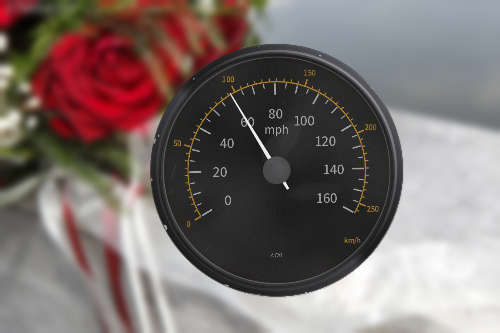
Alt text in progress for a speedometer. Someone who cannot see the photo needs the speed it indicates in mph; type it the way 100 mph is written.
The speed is 60 mph
